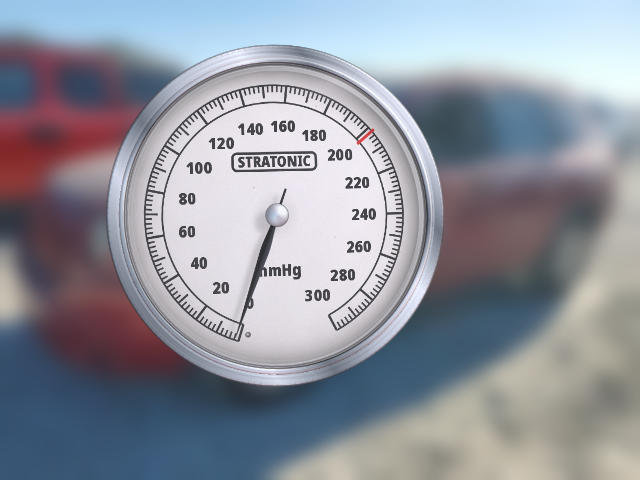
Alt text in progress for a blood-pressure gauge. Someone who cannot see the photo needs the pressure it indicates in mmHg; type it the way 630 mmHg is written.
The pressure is 2 mmHg
